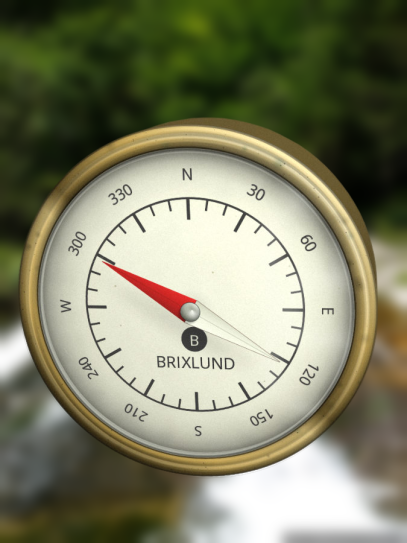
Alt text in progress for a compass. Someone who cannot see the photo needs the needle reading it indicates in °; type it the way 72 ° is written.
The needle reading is 300 °
